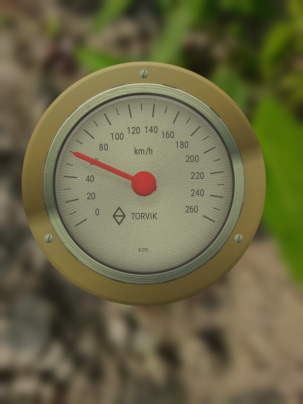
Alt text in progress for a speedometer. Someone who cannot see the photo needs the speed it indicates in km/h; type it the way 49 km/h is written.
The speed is 60 km/h
